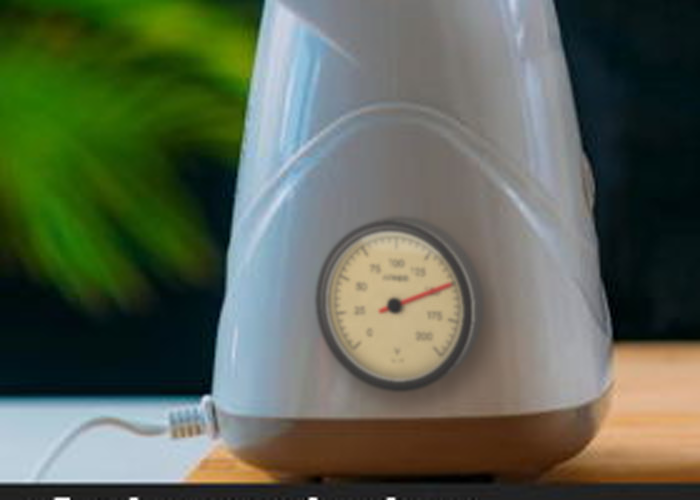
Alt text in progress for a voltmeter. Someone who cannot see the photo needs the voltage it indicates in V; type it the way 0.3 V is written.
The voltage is 150 V
